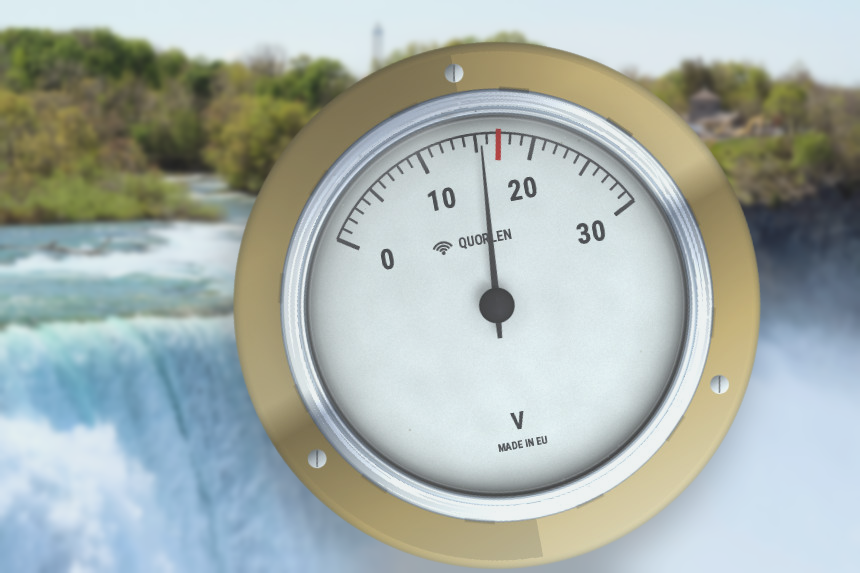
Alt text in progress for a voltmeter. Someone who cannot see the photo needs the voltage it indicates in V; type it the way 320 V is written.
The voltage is 15.5 V
